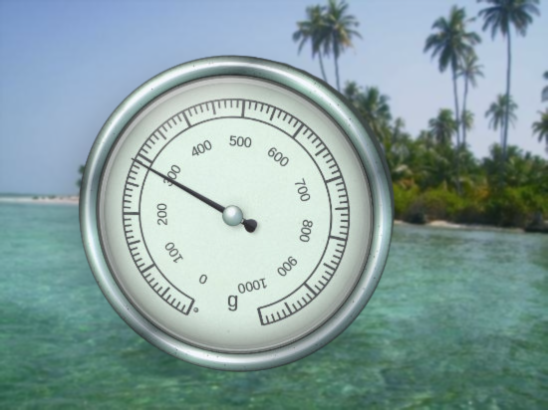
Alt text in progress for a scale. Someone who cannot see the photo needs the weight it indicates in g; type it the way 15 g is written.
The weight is 290 g
